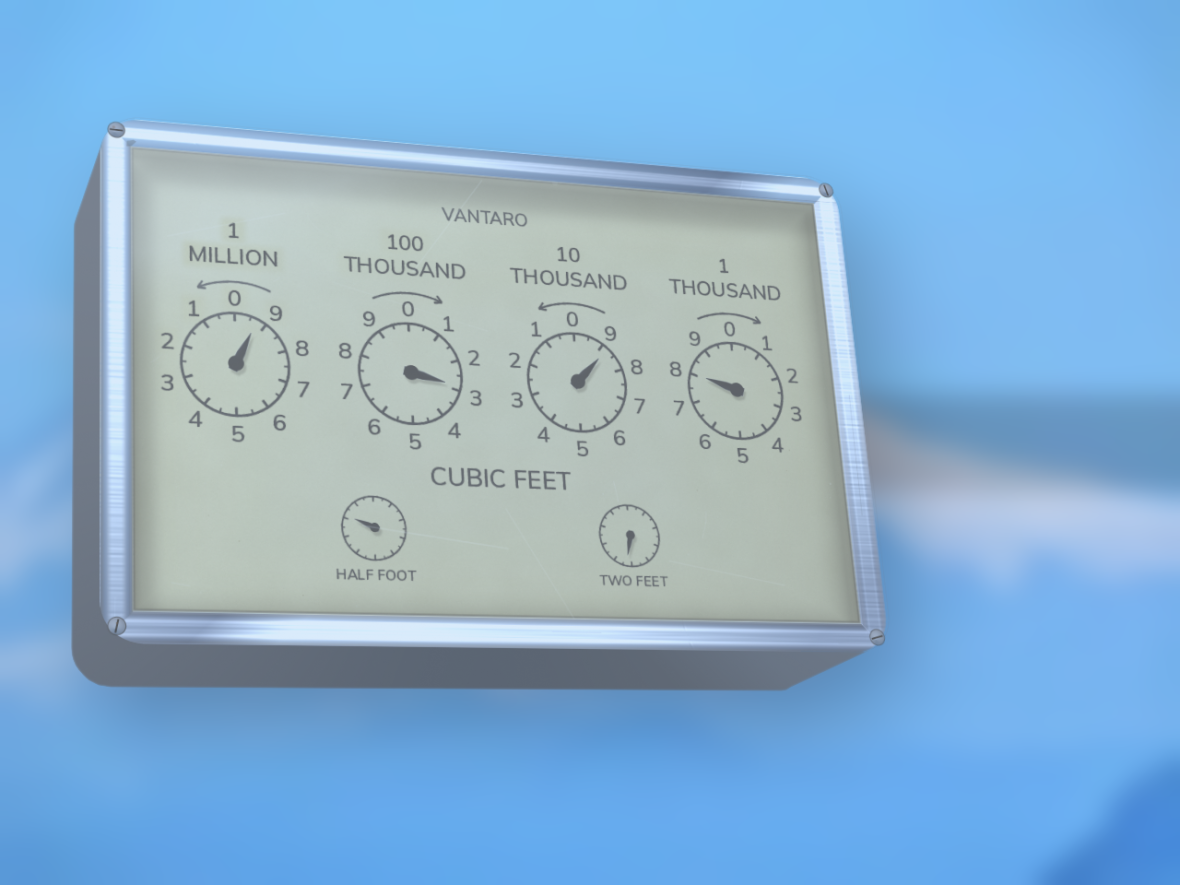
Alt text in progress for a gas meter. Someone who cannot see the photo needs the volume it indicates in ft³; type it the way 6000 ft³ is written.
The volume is 928800 ft³
